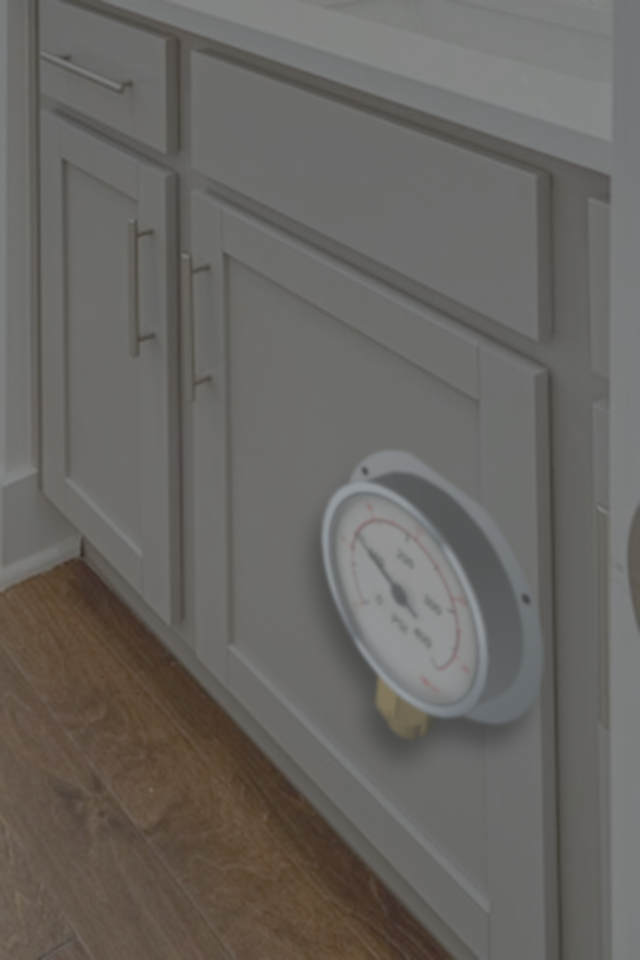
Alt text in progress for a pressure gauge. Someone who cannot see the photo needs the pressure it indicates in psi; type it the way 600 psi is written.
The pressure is 100 psi
